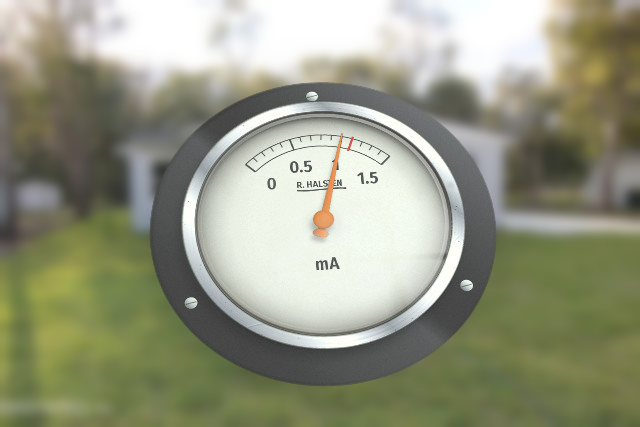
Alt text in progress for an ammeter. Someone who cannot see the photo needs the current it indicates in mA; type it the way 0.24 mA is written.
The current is 1 mA
